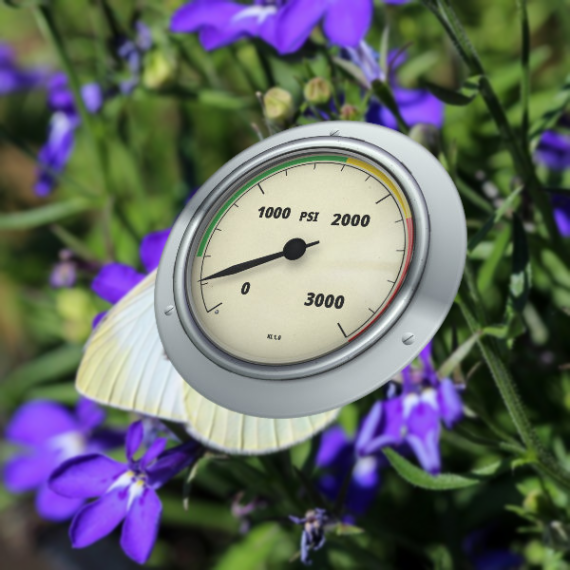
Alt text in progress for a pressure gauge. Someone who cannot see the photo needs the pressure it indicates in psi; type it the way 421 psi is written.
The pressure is 200 psi
